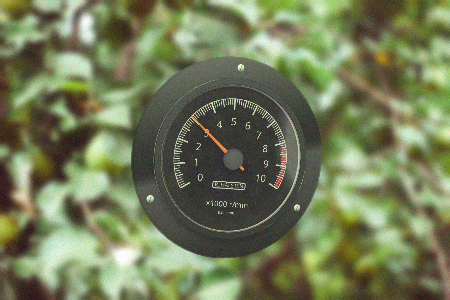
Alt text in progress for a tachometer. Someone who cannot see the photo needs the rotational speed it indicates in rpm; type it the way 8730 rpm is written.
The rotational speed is 3000 rpm
